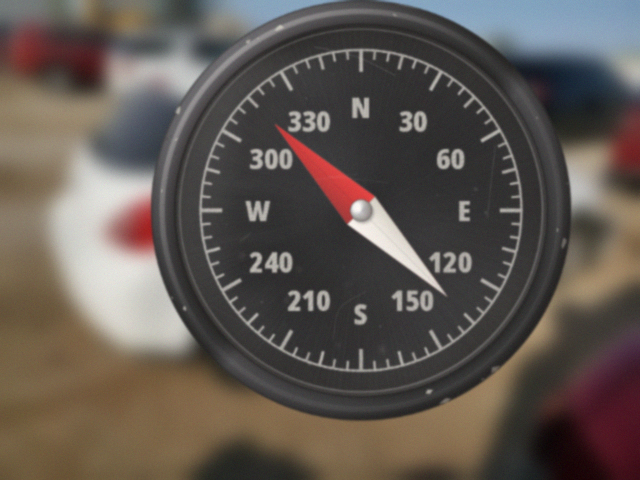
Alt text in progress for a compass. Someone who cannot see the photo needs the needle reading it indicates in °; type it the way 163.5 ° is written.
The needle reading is 315 °
